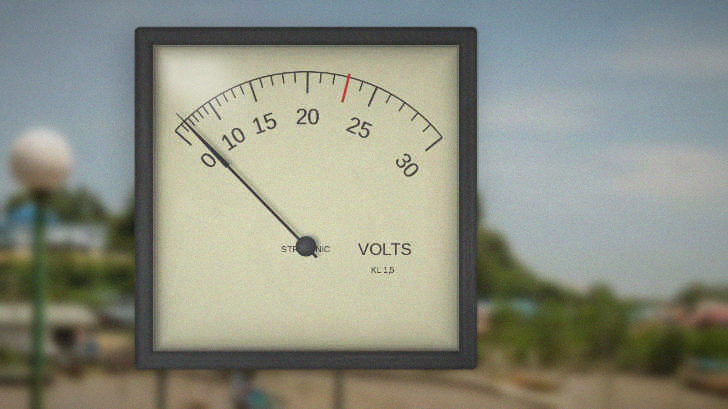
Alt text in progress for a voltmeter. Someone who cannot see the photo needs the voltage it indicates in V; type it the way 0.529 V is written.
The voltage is 5 V
